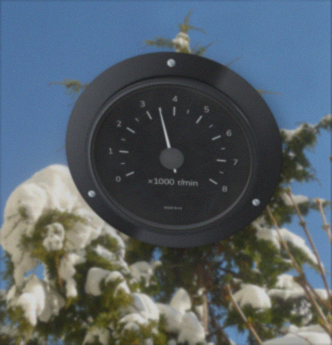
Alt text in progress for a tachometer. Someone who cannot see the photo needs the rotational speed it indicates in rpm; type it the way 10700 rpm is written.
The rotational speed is 3500 rpm
